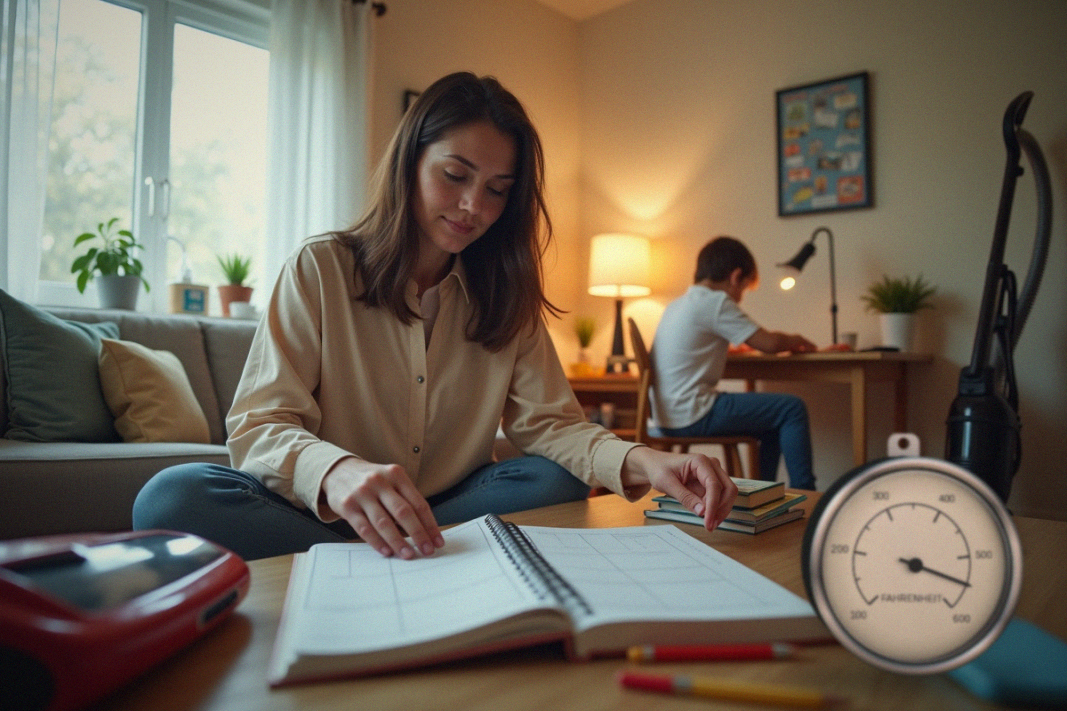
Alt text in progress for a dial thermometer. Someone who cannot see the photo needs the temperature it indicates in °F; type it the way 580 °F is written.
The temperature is 550 °F
